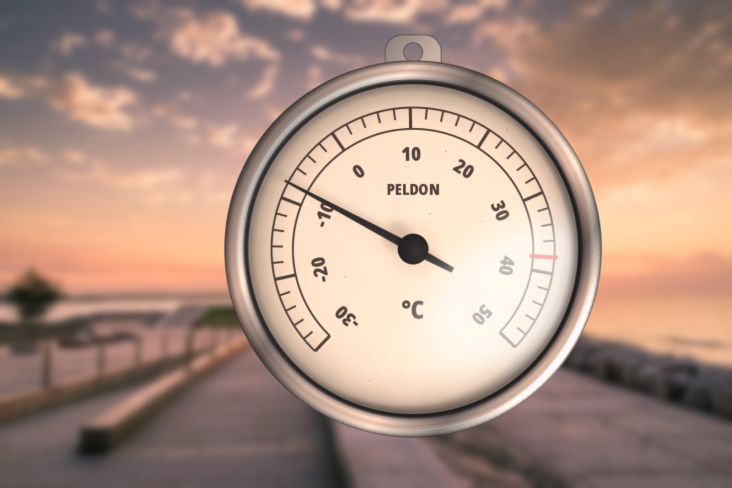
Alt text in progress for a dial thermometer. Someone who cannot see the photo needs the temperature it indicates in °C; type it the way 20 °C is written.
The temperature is -8 °C
